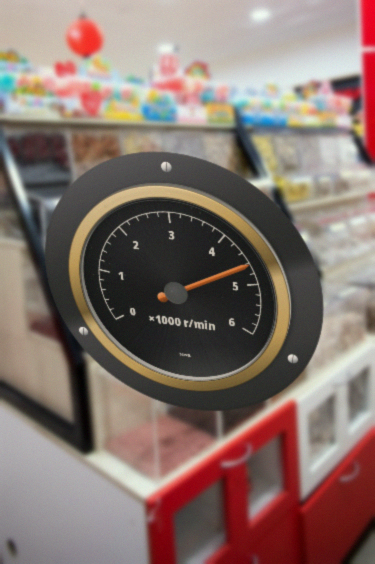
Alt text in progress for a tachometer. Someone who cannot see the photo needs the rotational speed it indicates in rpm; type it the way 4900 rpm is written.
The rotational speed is 4600 rpm
